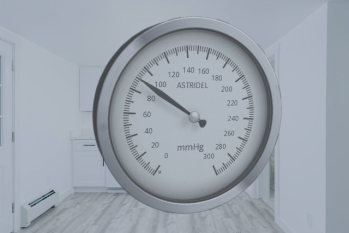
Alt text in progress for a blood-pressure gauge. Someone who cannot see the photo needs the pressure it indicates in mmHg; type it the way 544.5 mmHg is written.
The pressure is 90 mmHg
